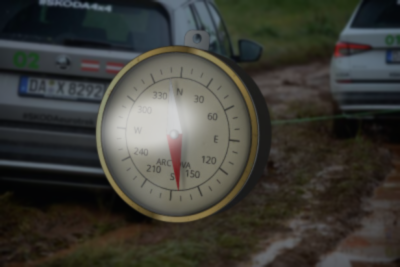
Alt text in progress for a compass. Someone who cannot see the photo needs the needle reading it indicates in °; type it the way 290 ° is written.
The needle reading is 170 °
